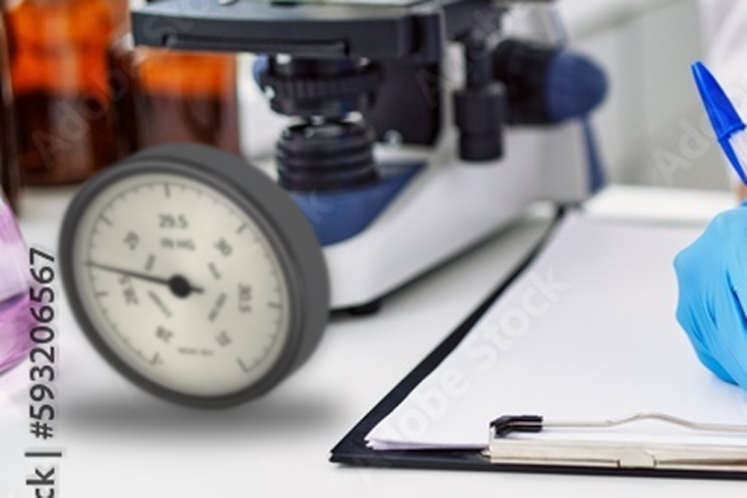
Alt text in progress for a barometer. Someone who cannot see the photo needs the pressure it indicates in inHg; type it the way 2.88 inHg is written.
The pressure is 28.7 inHg
